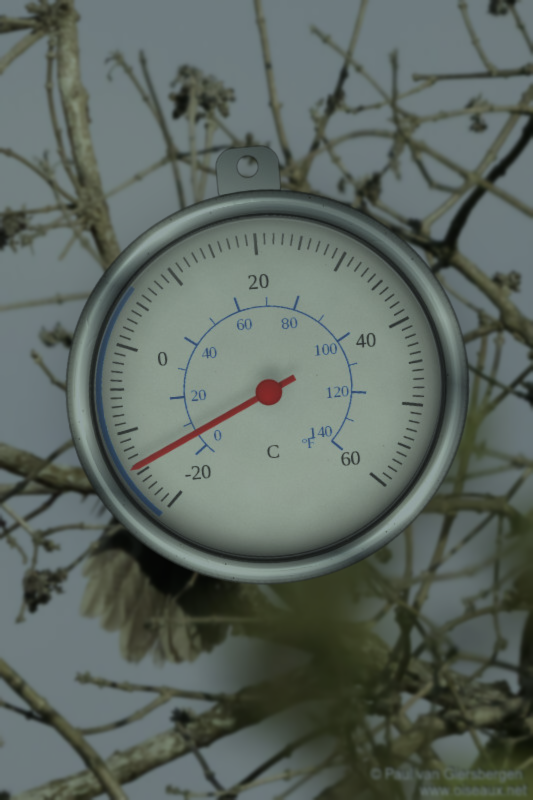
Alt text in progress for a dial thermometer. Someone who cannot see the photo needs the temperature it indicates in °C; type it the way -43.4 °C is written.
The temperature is -14 °C
